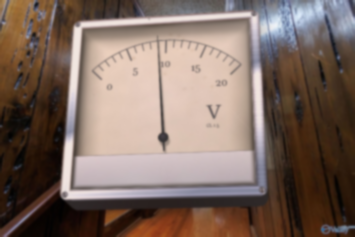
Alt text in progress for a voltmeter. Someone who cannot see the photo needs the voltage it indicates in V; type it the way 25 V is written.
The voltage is 9 V
